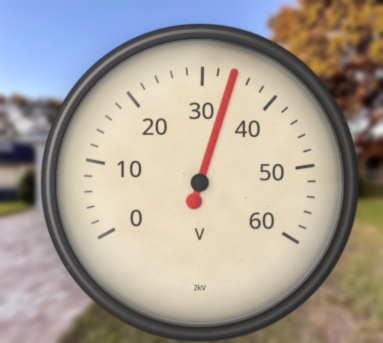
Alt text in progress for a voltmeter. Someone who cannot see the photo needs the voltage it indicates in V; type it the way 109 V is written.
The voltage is 34 V
